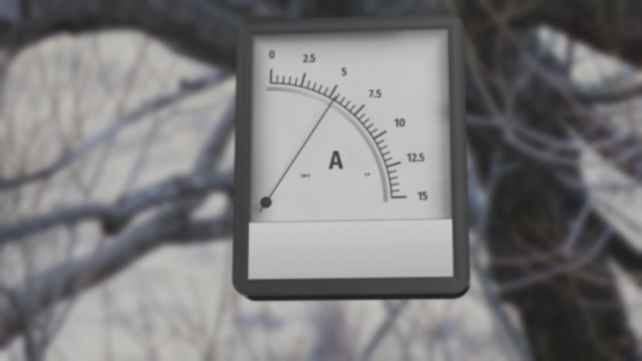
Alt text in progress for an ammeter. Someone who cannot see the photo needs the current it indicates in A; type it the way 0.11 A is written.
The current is 5.5 A
